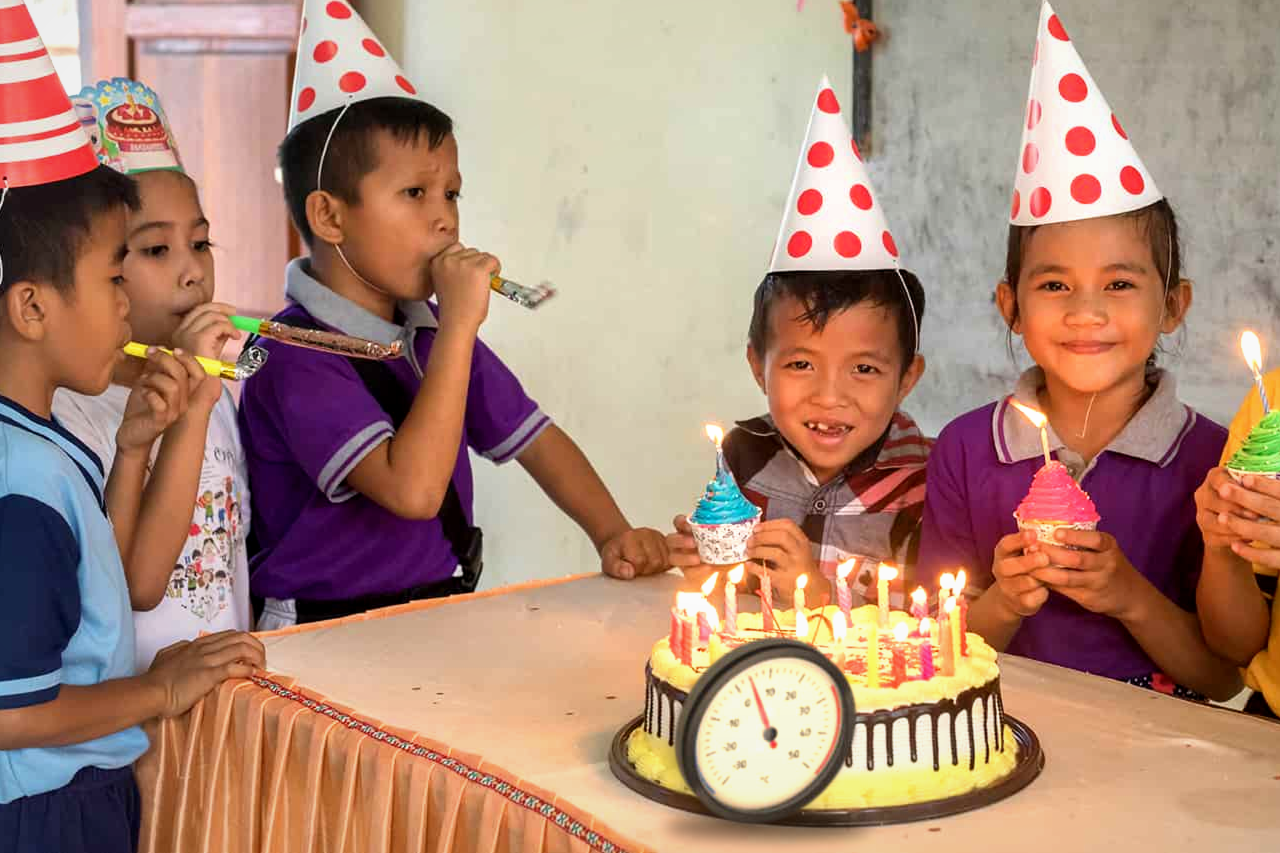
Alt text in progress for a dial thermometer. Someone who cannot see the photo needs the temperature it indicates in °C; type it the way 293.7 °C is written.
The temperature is 4 °C
